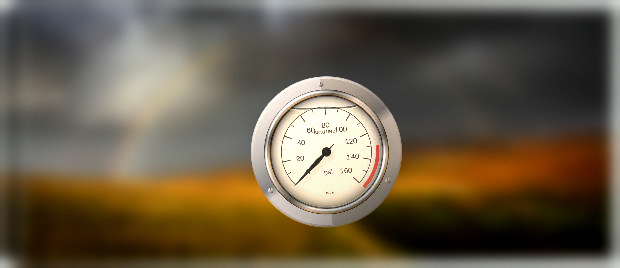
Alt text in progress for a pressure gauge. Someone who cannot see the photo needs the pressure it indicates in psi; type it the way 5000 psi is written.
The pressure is 0 psi
